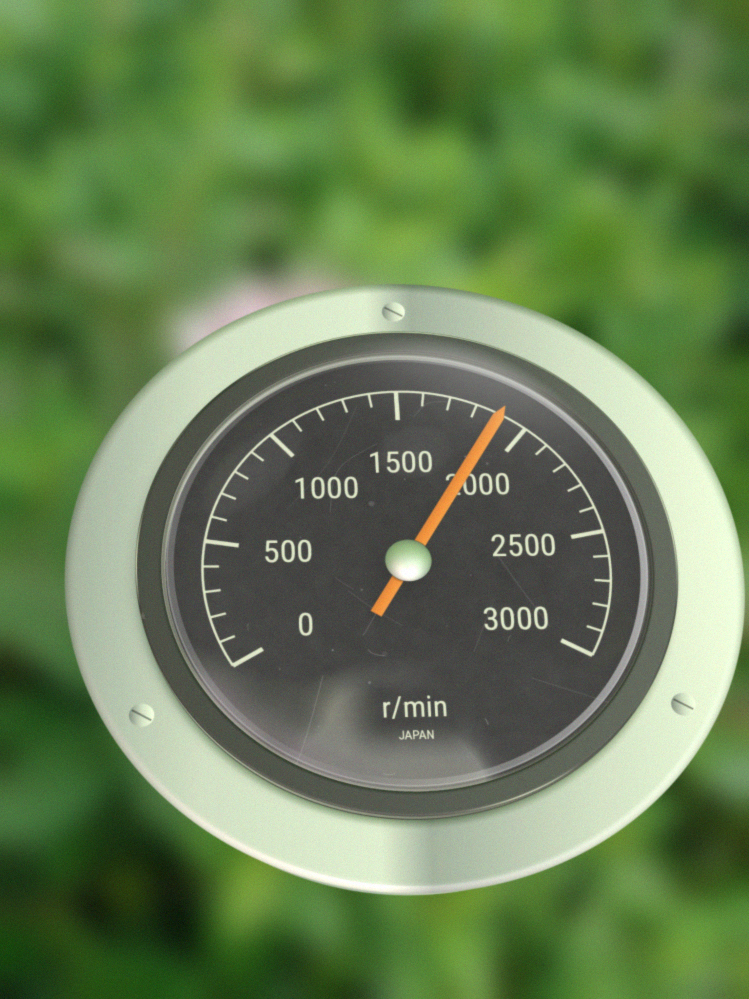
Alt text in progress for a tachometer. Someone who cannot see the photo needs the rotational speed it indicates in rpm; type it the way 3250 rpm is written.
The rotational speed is 1900 rpm
